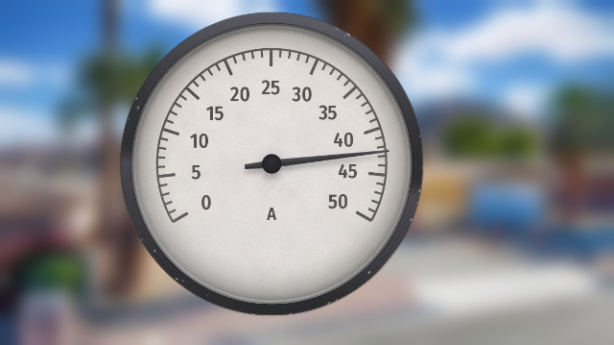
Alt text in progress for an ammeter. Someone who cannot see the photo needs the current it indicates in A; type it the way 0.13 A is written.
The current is 42.5 A
